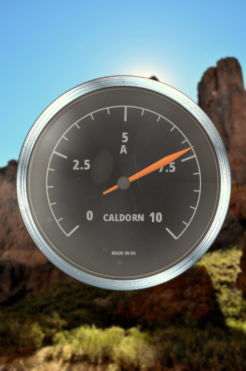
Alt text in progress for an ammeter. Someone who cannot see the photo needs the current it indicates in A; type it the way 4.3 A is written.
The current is 7.25 A
